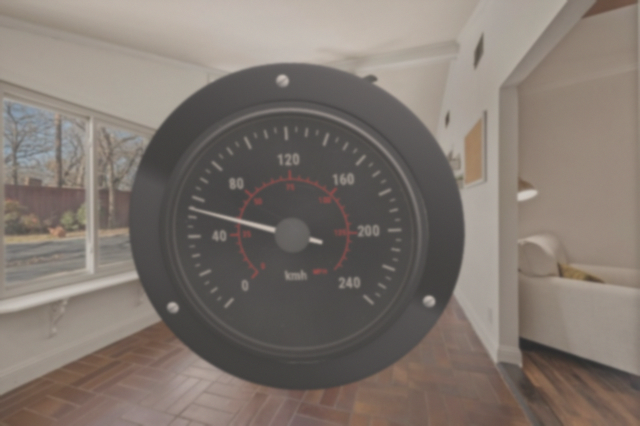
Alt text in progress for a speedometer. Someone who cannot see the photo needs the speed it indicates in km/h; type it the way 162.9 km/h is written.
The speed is 55 km/h
